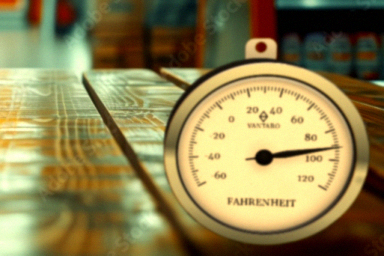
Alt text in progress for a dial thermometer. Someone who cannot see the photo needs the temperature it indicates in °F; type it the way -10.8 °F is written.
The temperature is 90 °F
